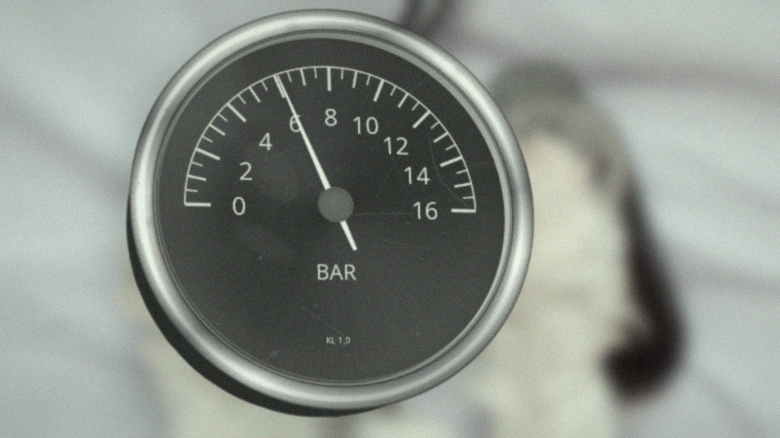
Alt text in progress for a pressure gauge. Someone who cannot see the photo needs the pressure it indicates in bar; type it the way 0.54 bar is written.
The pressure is 6 bar
